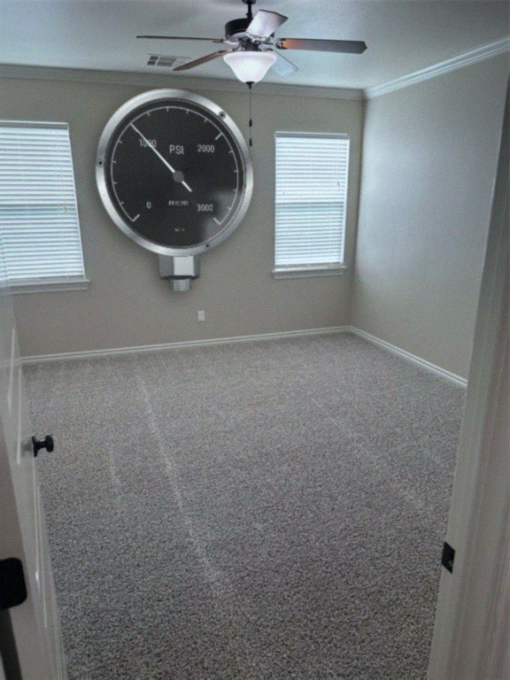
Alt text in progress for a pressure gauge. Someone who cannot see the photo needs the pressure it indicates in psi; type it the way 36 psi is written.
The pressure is 1000 psi
